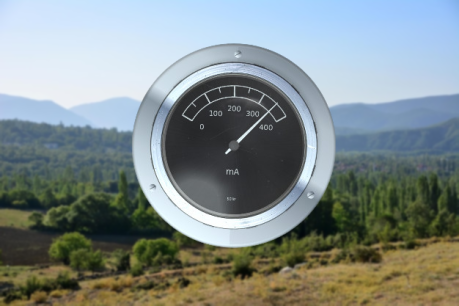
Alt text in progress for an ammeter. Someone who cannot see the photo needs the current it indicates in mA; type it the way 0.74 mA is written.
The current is 350 mA
